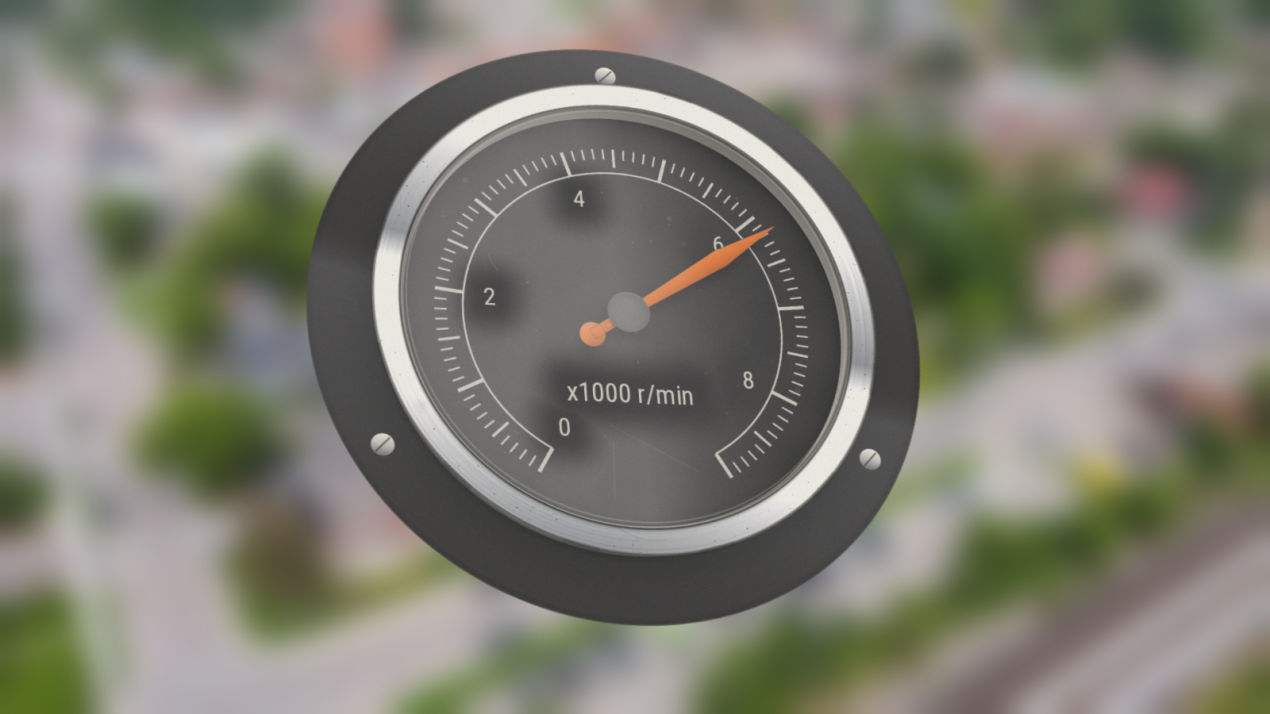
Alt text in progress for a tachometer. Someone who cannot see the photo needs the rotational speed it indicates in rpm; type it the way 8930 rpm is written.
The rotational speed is 6200 rpm
